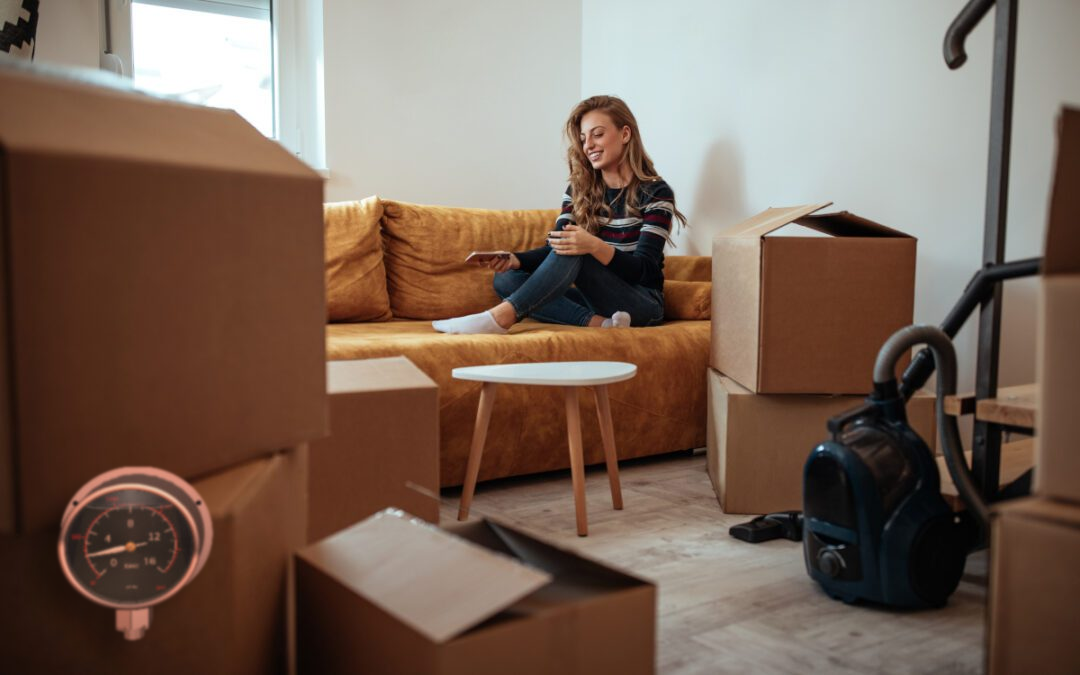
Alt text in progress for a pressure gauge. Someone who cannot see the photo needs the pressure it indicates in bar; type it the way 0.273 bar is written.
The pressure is 2 bar
